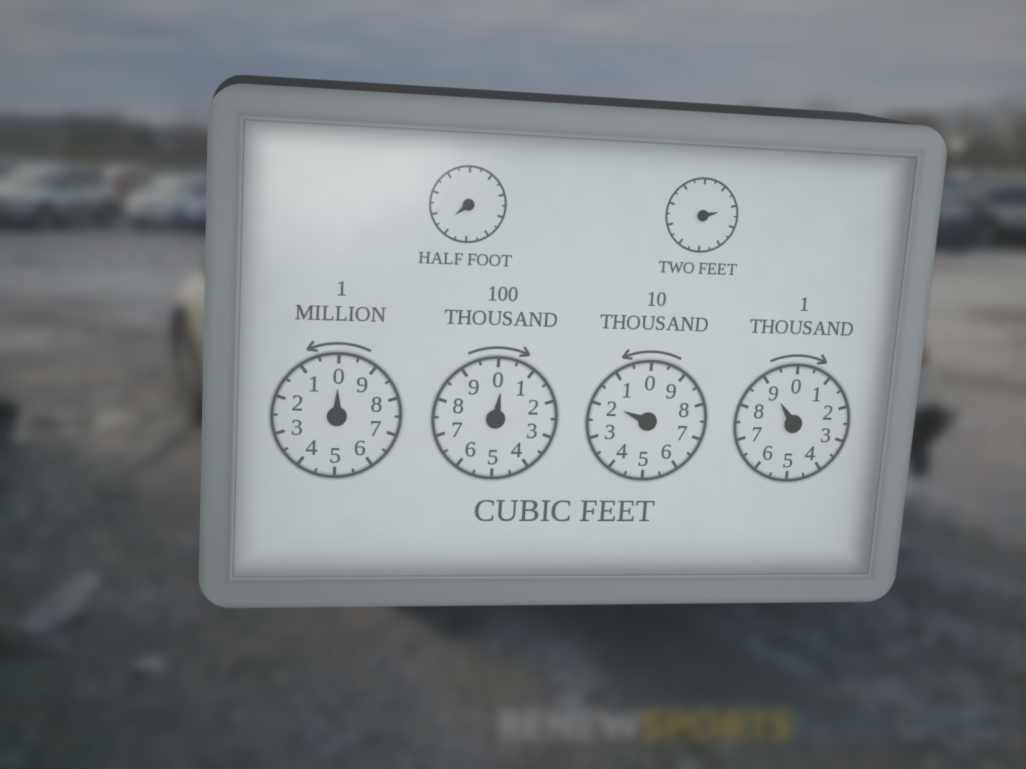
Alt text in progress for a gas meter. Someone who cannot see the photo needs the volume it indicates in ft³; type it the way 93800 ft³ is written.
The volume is 1900 ft³
